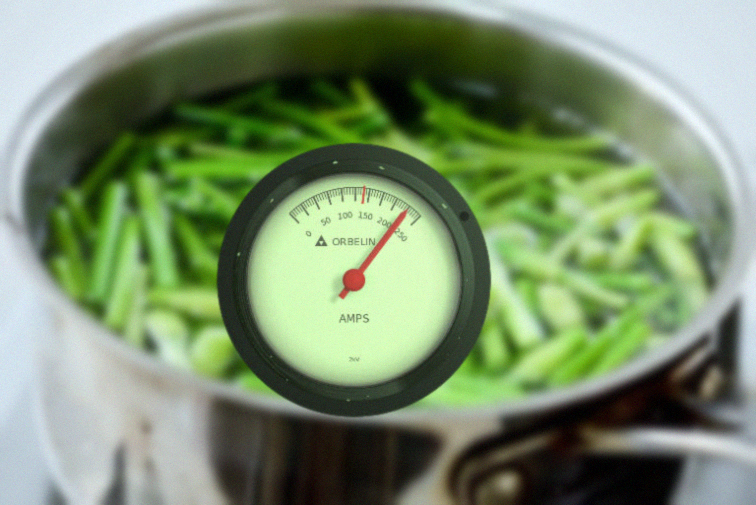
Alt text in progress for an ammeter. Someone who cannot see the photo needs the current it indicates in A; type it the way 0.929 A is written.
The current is 225 A
